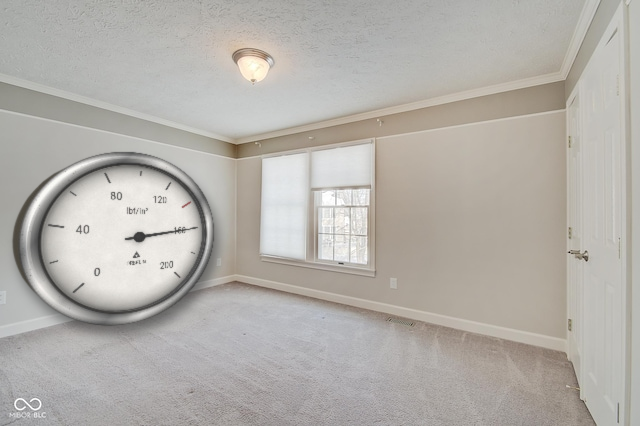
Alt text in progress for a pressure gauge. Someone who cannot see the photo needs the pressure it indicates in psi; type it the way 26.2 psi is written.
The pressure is 160 psi
